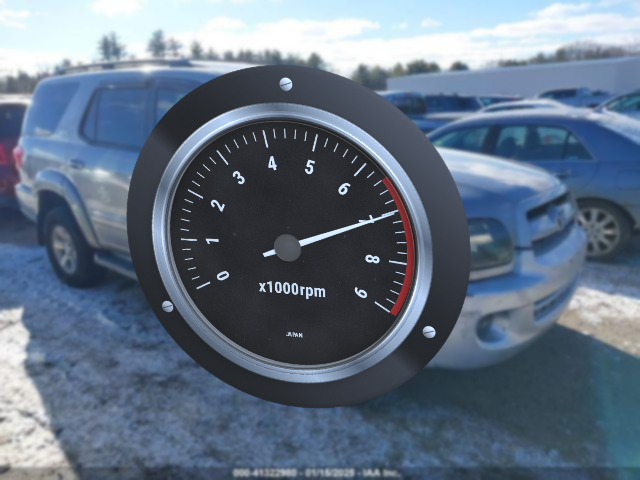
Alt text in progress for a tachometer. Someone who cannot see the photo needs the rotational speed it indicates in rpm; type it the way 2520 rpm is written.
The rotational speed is 7000 rpm
